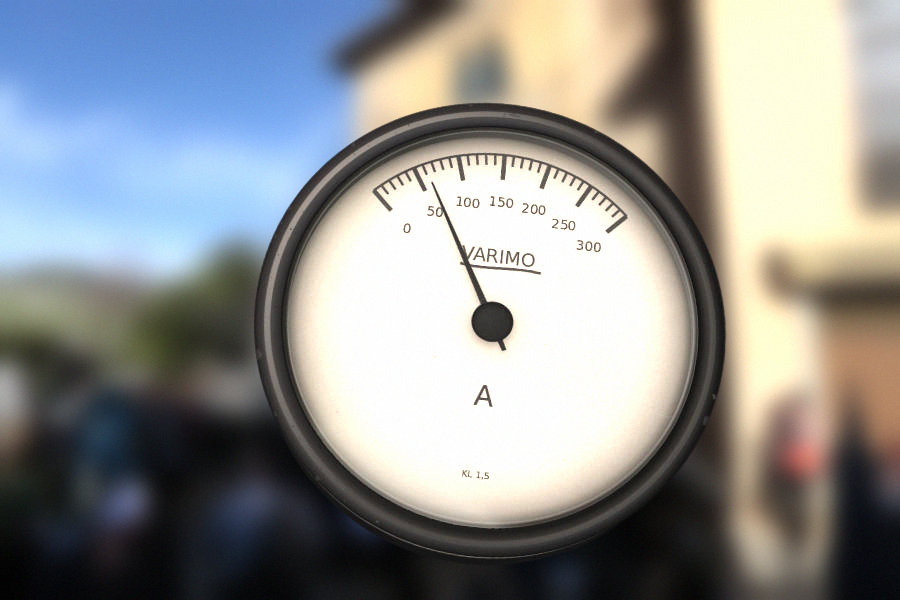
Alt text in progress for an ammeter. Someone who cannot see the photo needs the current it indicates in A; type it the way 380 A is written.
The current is 60 A
